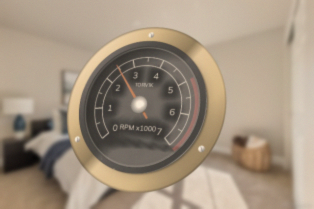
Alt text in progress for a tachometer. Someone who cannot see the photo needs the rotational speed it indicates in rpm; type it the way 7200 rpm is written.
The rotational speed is 2500 rpm
